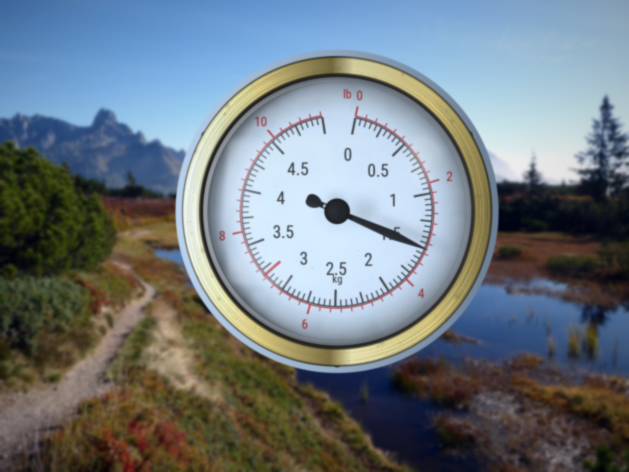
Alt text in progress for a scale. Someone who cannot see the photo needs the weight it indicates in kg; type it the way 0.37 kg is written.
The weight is 1.5 kg
